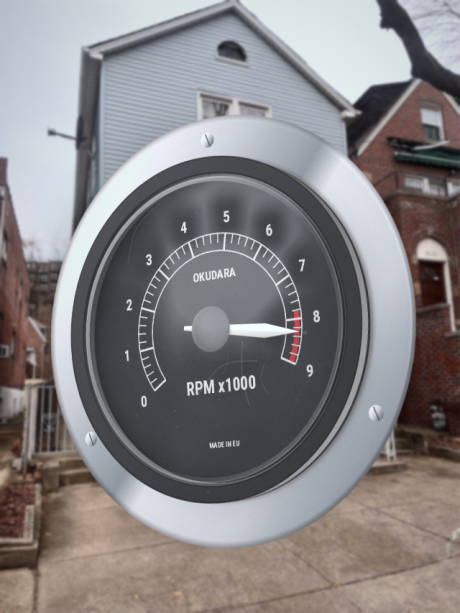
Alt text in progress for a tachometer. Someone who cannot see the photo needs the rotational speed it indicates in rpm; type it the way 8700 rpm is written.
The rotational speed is 8300 rpm
